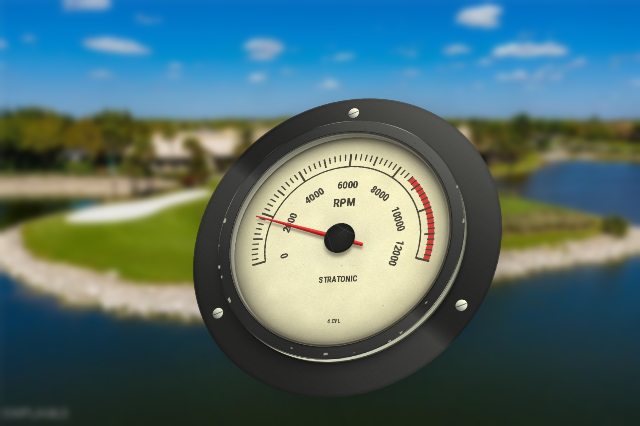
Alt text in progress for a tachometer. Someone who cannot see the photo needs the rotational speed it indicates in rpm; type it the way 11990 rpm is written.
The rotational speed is 1800 rpm
